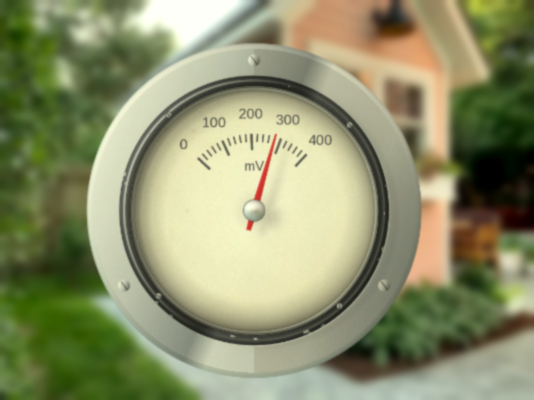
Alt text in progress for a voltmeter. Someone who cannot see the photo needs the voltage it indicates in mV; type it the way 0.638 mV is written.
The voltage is 280 mV
